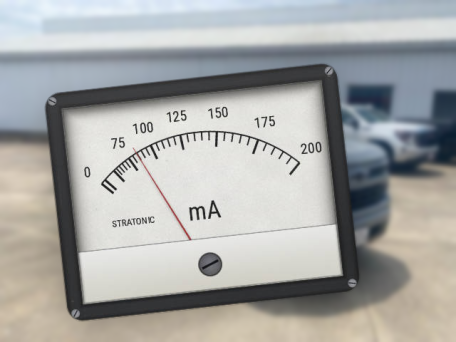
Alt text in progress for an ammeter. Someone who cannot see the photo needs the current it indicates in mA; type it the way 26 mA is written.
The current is 85 mA
